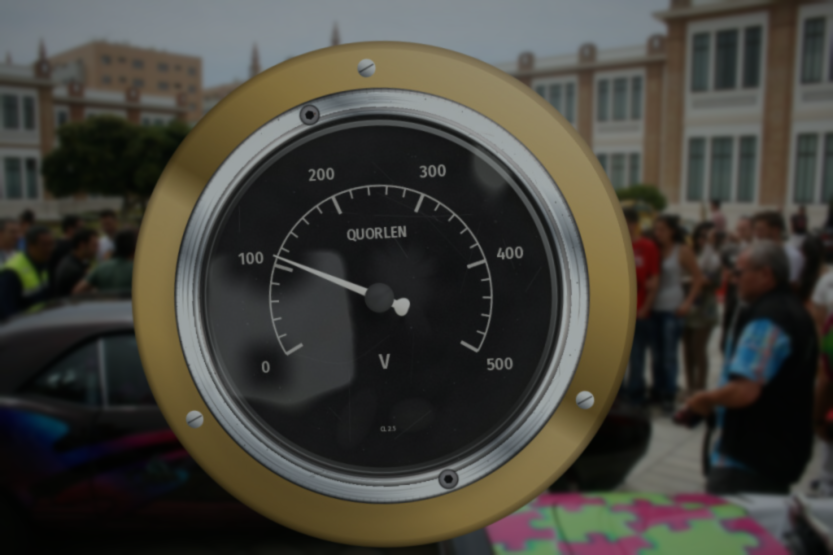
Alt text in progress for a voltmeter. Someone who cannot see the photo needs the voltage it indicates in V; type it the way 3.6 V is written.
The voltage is 110 V
